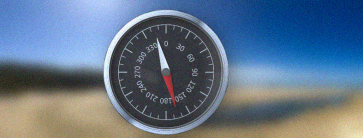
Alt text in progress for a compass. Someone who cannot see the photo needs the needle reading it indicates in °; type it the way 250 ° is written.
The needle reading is 165 °
